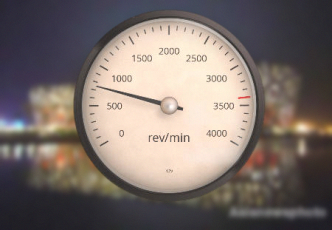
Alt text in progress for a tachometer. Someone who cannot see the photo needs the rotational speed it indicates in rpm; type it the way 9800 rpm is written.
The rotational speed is 750 rpm
